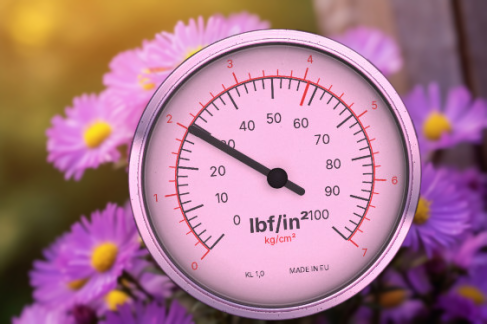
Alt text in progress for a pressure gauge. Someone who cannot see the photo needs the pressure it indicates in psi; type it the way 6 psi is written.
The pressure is 29 psi
